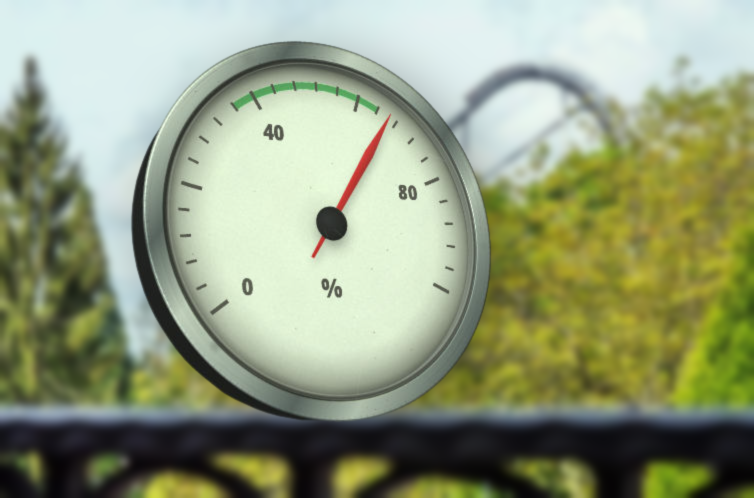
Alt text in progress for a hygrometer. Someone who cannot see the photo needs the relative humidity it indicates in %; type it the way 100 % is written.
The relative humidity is 66 %
